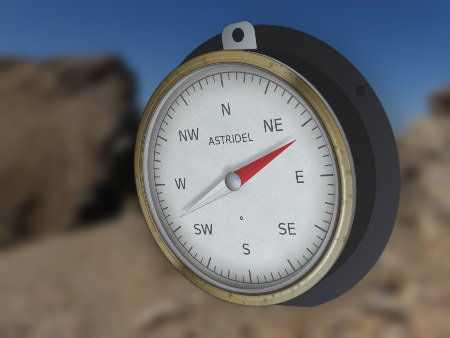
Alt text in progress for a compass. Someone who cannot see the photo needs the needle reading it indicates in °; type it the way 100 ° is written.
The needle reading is 65 °
